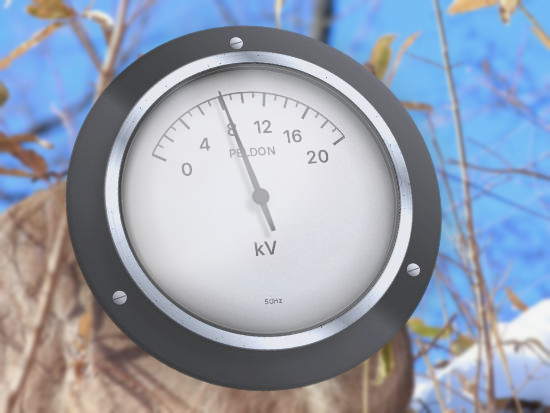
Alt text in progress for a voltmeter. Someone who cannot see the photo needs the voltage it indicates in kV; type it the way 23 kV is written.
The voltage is 8 kV
